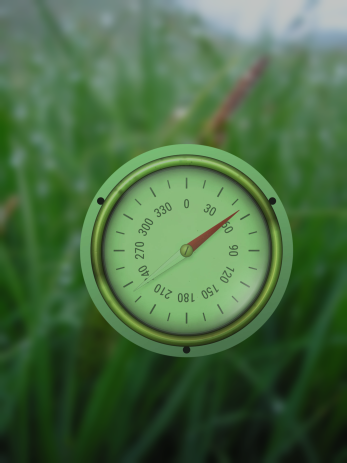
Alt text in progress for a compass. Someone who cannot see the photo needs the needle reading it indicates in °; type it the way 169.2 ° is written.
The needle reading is 52.5 °
